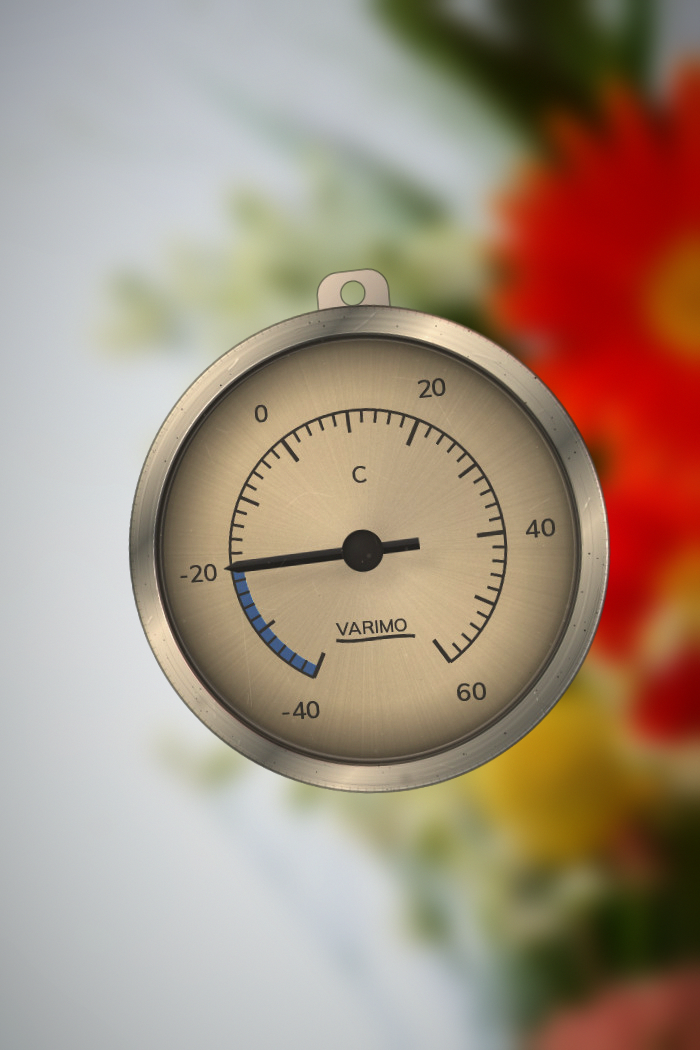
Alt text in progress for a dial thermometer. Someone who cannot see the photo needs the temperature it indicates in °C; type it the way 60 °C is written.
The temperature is -20 °C
